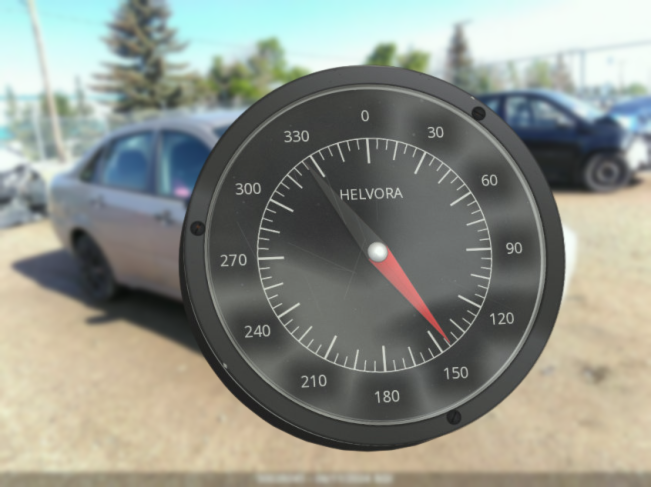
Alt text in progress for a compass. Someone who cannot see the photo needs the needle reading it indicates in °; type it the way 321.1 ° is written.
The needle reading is 145 °
